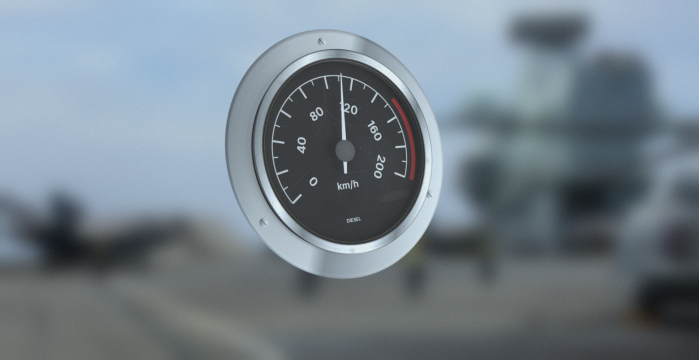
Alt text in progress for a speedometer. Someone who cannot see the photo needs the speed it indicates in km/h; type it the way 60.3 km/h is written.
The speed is 110 km/h
